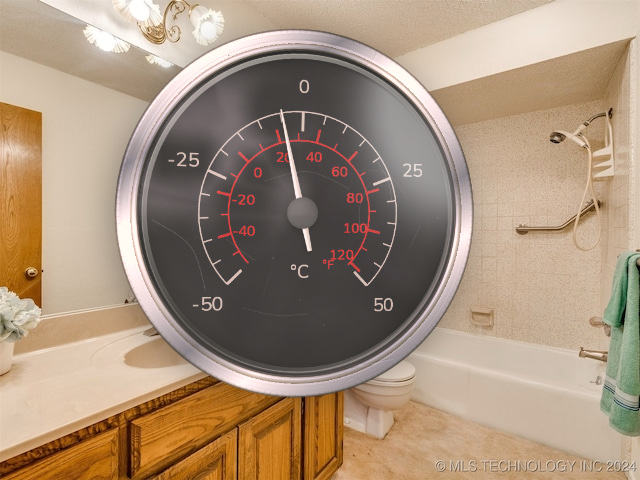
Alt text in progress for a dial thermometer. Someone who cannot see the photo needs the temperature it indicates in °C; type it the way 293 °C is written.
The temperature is -5 °C
